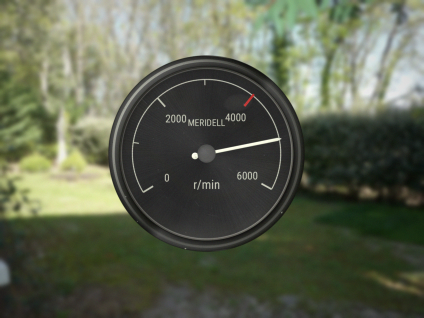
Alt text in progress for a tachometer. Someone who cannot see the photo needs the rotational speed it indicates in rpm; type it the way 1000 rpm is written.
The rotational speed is 5000 rpm
